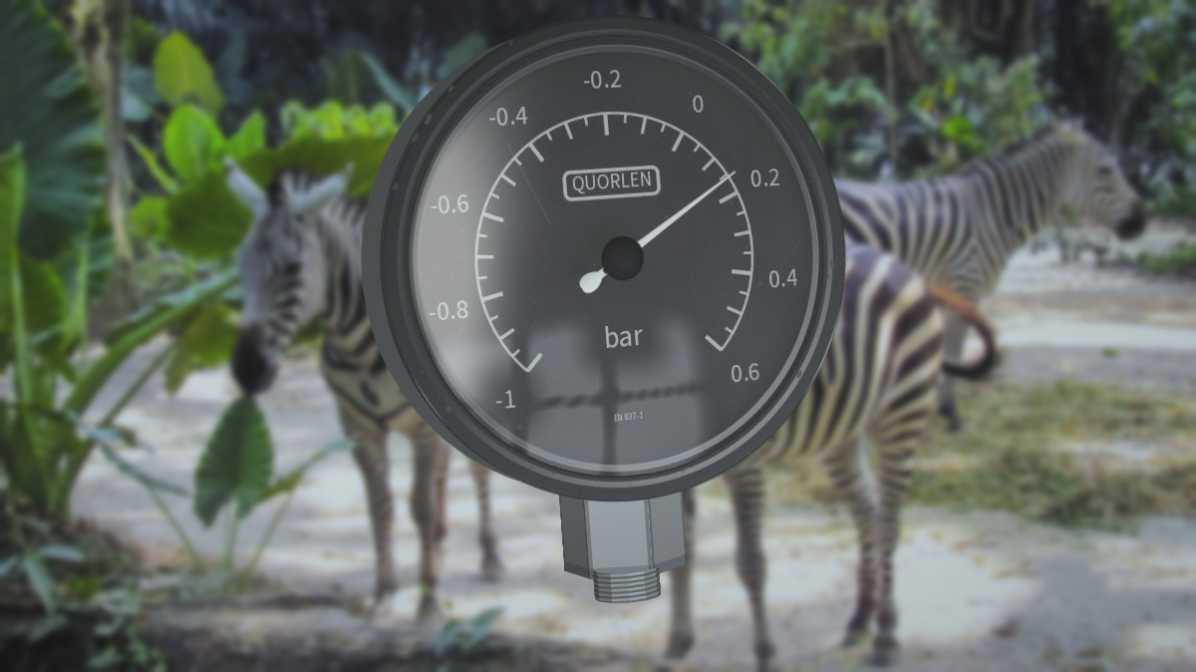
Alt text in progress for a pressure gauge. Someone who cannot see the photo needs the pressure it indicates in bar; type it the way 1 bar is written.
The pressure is 0.15 bar
